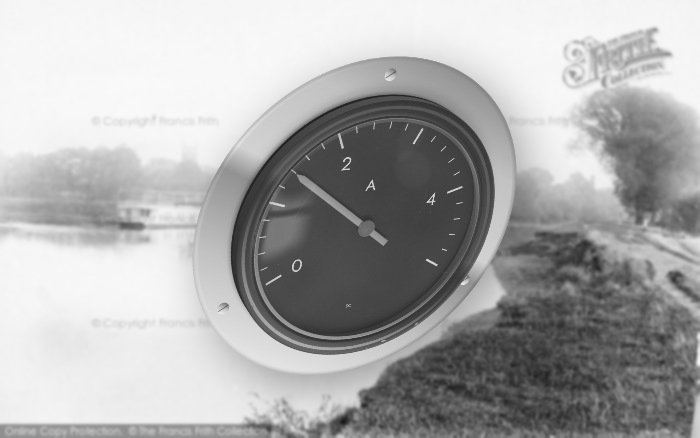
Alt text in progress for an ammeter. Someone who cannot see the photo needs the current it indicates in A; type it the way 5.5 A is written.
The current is 1.4 A
